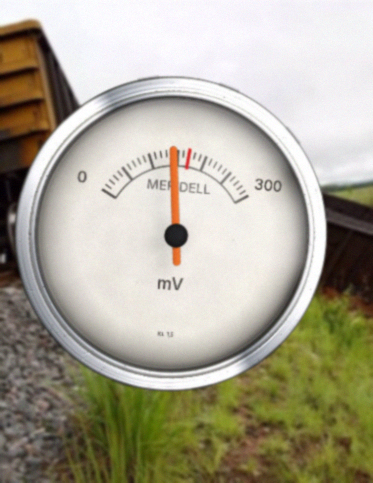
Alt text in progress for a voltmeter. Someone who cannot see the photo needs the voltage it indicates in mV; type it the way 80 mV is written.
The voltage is 140 mV
